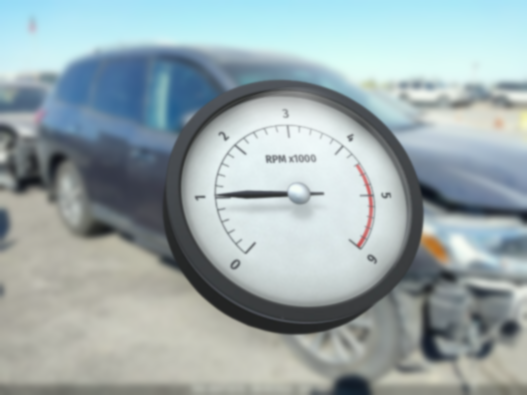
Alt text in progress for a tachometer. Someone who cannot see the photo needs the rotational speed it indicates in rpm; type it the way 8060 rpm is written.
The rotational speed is 1000 rpm
